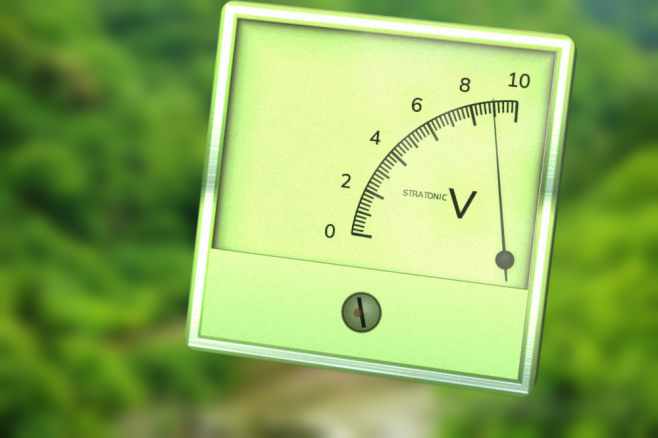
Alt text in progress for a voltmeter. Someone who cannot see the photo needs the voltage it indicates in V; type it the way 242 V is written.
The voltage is 9 V
